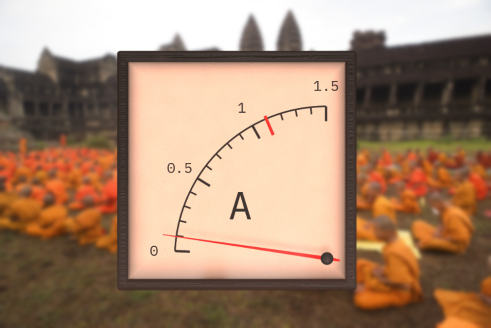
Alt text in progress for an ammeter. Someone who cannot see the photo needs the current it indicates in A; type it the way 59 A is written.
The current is 0.1 A
